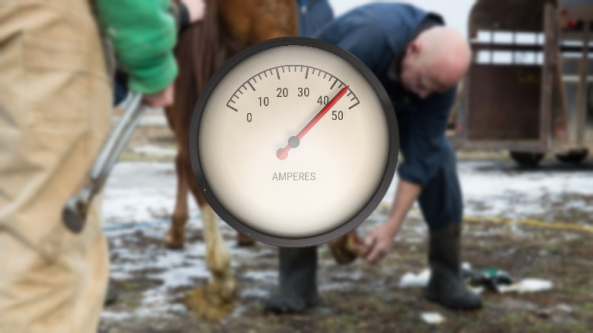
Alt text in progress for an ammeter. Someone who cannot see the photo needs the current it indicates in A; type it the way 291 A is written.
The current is 44 A
